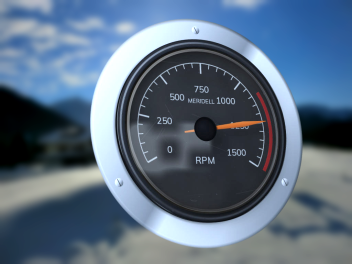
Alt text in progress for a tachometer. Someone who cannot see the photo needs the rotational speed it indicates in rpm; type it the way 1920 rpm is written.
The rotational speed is 1250 rpm
